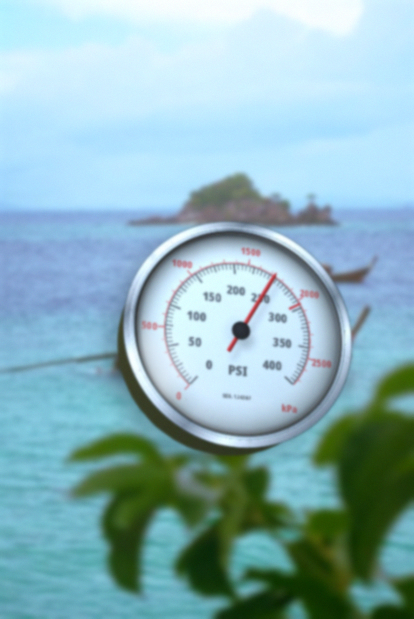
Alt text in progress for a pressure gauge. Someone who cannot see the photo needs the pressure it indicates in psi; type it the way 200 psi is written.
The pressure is 250 psi
